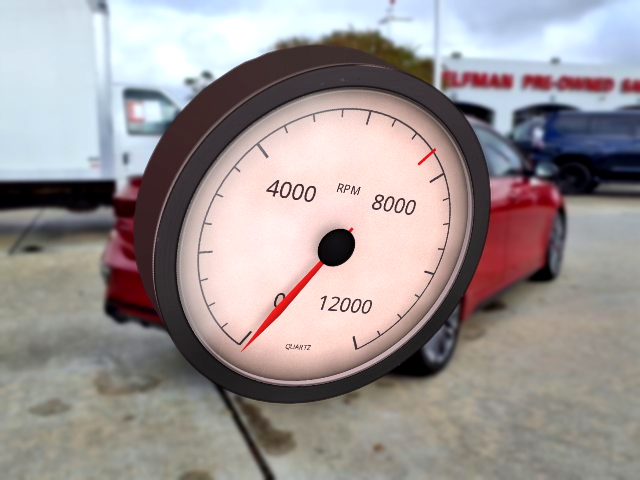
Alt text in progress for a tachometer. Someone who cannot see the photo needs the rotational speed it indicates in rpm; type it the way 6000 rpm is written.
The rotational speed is 0 rpm
